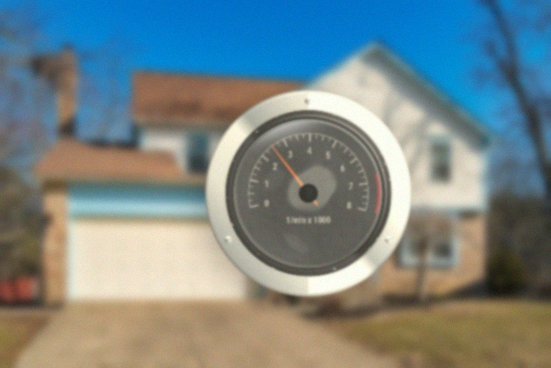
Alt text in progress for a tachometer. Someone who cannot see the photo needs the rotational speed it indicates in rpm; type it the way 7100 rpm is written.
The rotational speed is 2500 rpm
